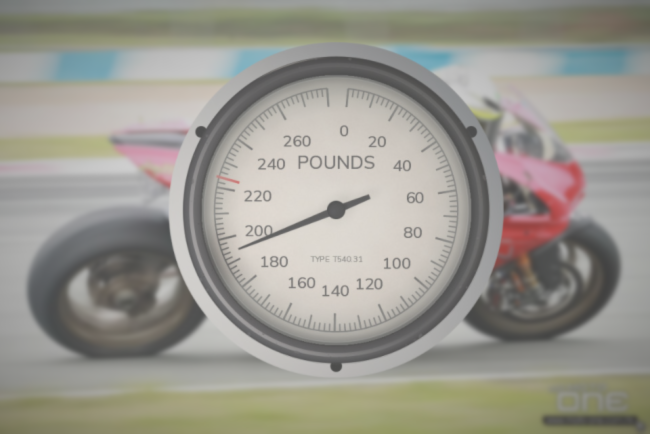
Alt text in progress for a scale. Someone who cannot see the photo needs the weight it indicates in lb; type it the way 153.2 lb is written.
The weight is 194 lb
